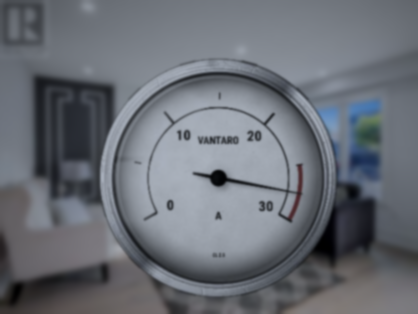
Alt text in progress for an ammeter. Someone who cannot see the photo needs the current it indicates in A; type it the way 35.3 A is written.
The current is 27.5 A
